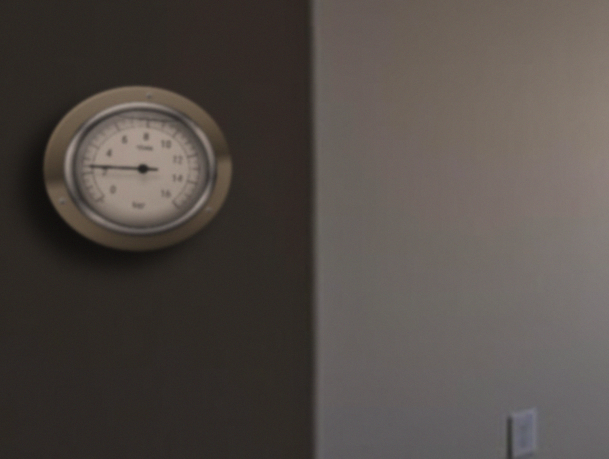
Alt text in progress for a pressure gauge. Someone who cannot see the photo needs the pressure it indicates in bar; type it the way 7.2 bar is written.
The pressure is 2.5 bar
